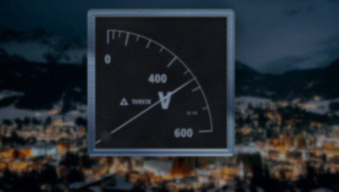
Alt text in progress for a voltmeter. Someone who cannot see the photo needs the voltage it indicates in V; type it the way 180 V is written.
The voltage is 475 V
